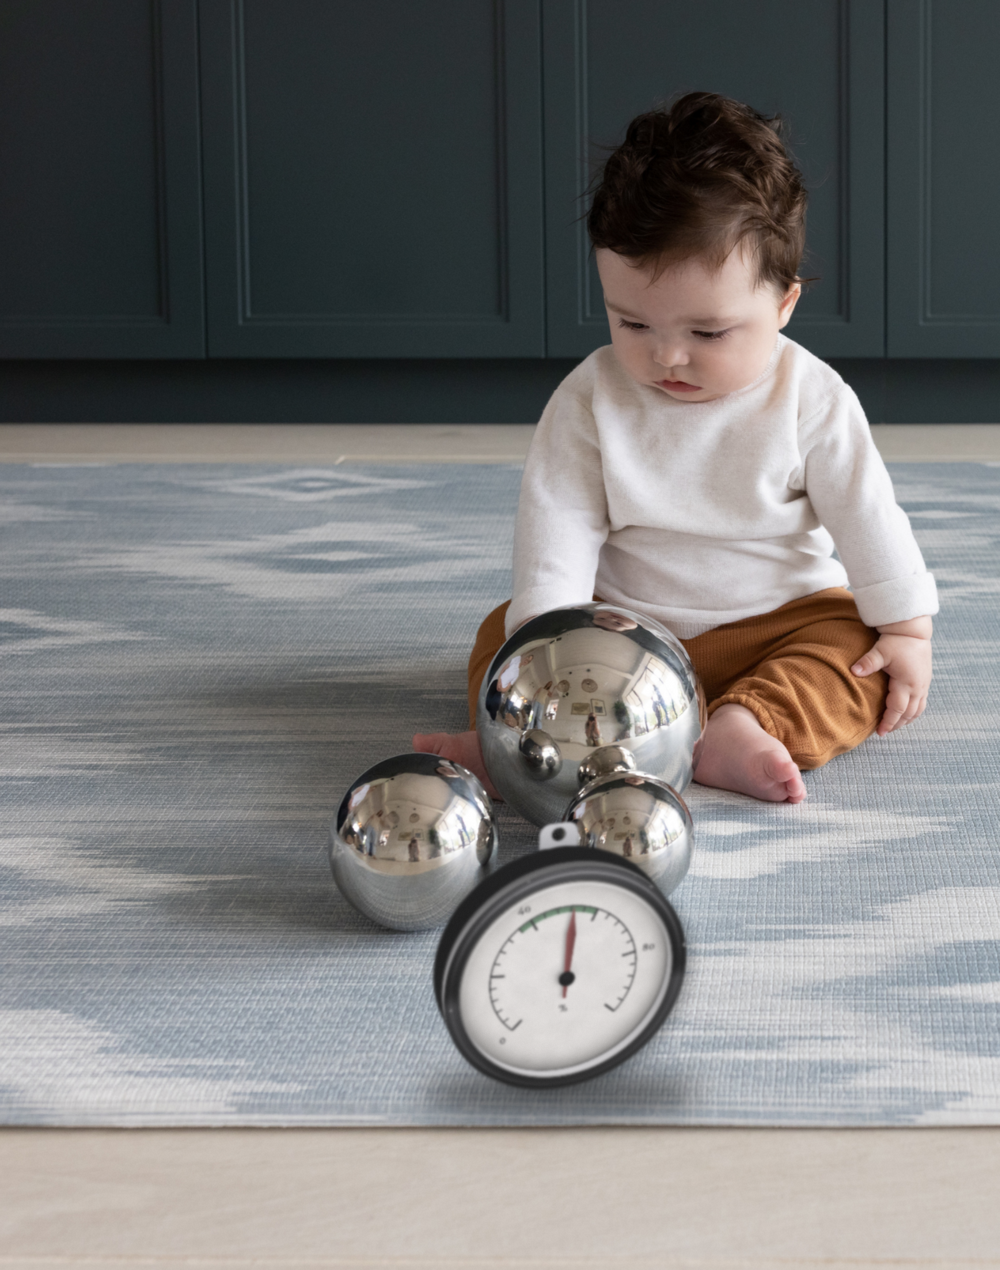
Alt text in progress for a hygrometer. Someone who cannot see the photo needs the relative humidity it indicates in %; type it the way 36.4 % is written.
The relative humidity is 52 %
